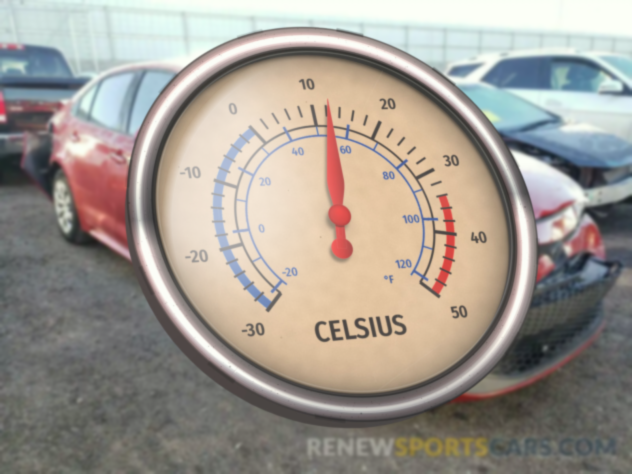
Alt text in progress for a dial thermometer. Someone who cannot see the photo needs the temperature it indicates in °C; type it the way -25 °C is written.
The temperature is 12 °C
